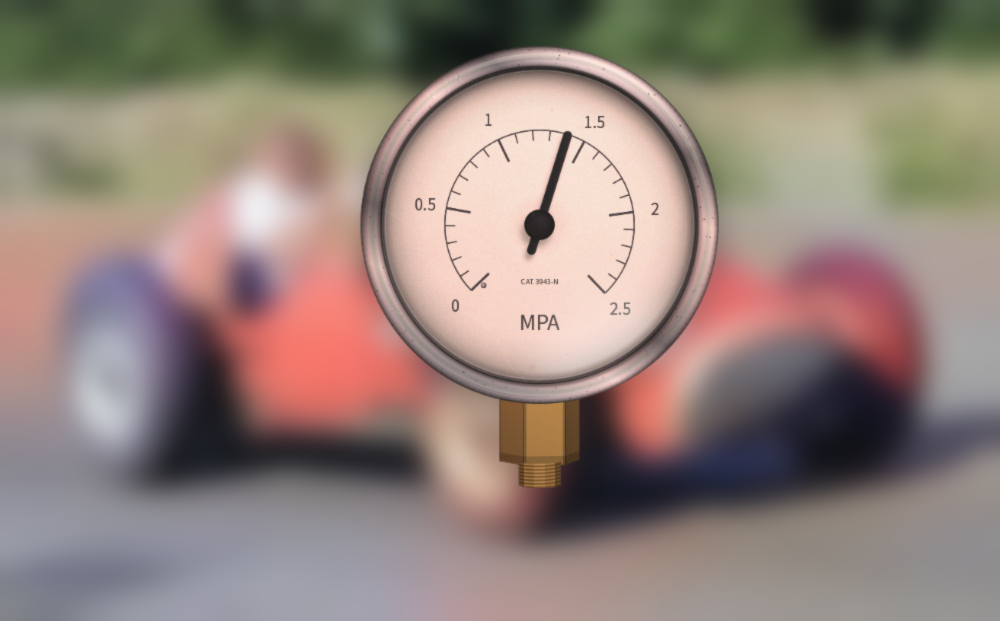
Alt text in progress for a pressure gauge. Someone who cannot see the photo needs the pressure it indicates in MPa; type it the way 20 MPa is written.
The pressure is 1.4 MPa
